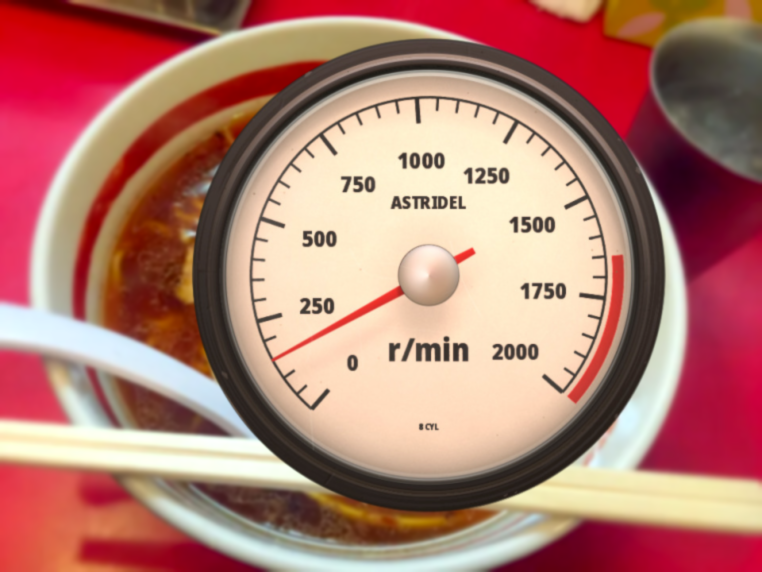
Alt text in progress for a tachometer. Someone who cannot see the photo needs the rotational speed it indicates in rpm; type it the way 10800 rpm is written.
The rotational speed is 150 rpm
